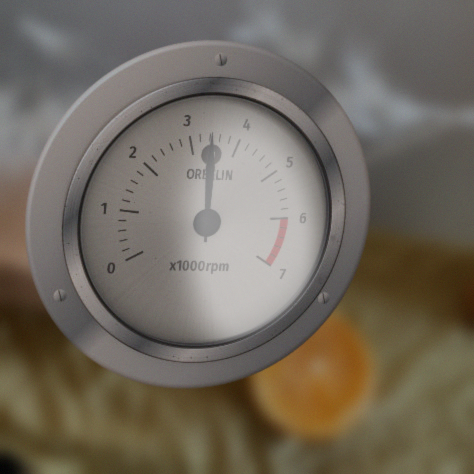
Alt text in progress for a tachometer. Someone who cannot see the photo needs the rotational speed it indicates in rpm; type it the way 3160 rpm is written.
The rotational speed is 3400 rpm
